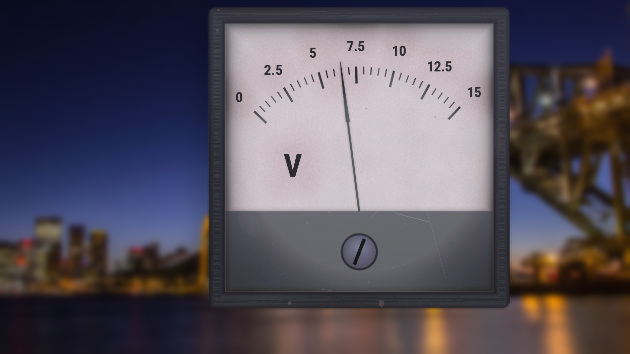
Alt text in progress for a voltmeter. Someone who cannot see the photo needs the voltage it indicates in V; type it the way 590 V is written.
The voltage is 6.5 V
